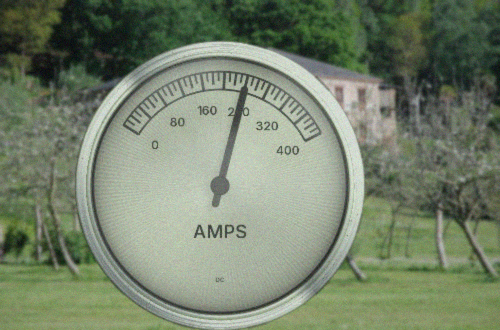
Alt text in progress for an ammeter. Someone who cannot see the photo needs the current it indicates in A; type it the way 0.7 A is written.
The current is 240 A
